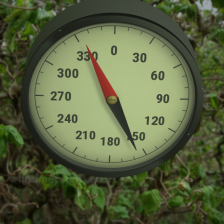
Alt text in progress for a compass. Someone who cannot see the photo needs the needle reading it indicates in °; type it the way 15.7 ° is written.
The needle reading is 335 °
